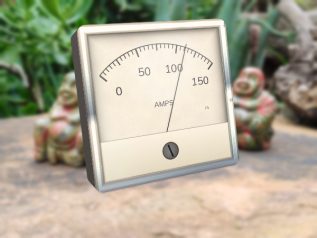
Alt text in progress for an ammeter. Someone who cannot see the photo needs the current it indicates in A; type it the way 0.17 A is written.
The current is 110 A
